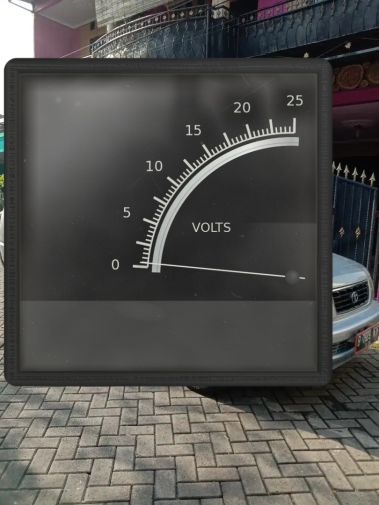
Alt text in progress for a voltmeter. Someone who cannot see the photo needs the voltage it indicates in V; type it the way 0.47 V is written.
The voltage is 0.5 V
